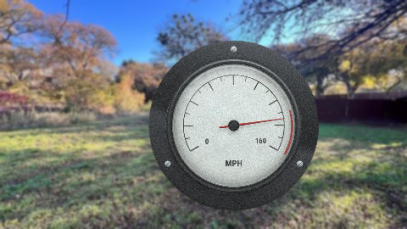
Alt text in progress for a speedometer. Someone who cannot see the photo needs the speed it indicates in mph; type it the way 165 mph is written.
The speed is 135 mph
